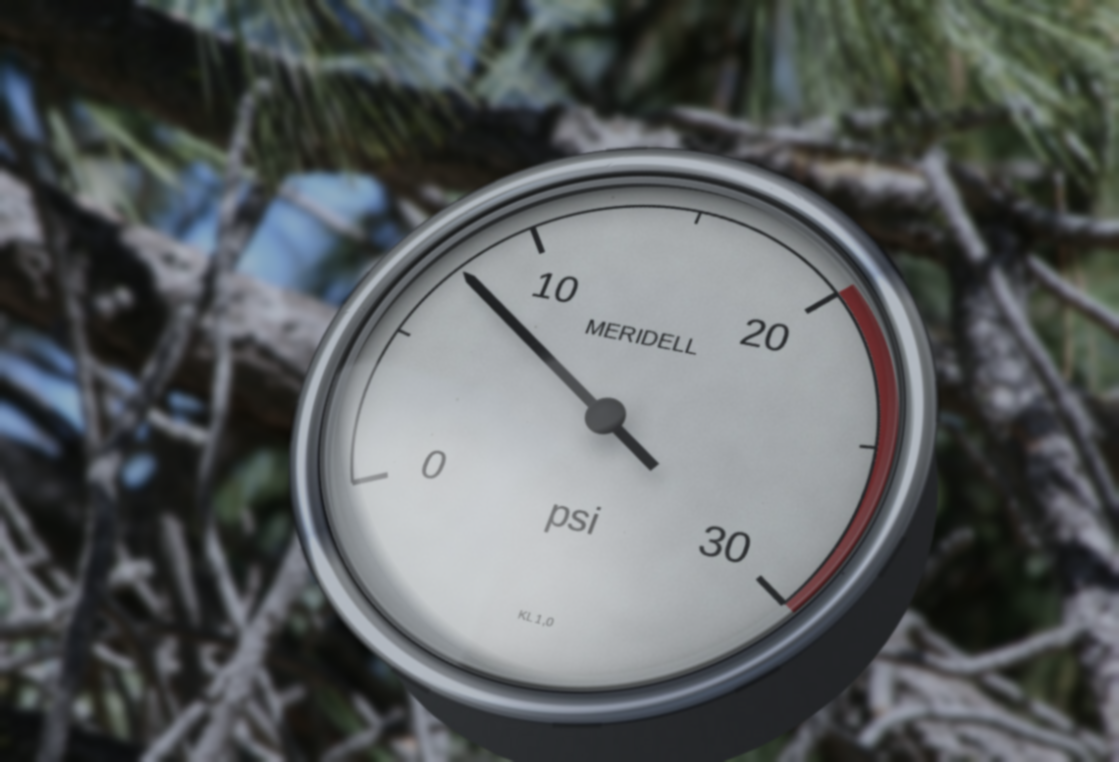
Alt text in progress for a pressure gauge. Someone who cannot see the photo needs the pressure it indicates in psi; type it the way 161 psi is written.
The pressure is 7.5 psi
